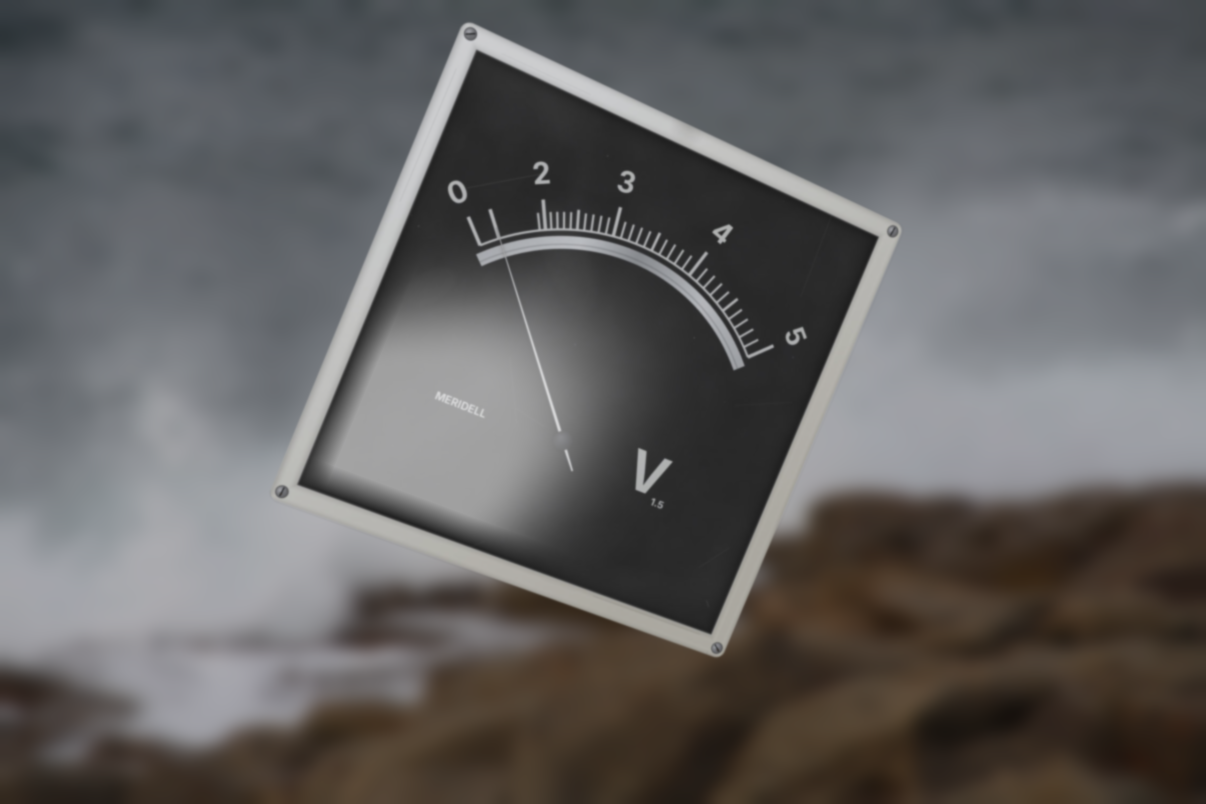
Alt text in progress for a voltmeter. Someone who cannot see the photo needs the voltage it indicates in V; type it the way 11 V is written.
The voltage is 1 V
